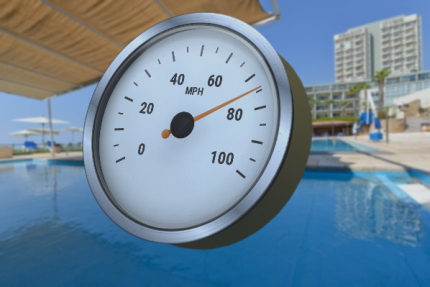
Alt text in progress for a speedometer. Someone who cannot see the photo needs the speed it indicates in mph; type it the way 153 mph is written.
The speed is 75 mph
